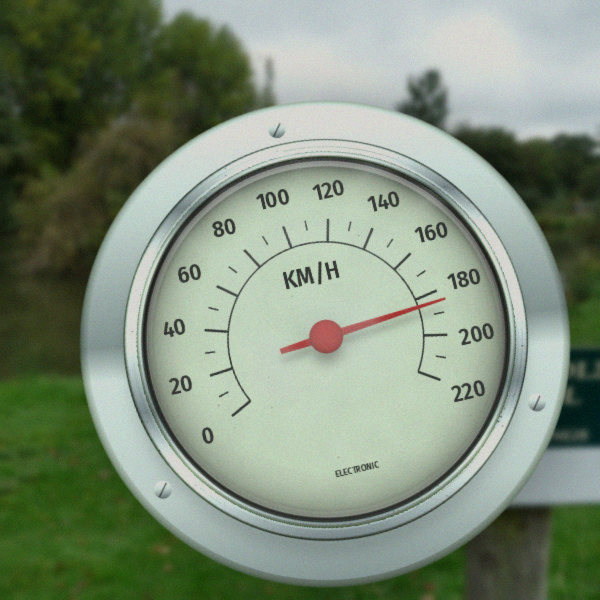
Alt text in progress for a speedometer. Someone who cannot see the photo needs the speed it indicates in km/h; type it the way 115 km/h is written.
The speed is 185 km/h
